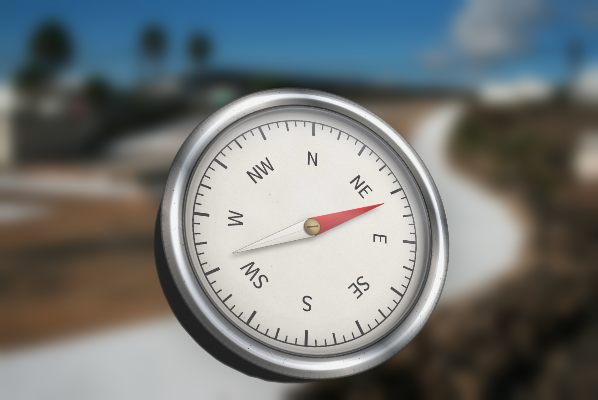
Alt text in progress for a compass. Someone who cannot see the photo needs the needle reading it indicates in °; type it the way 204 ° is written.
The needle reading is 65 °
